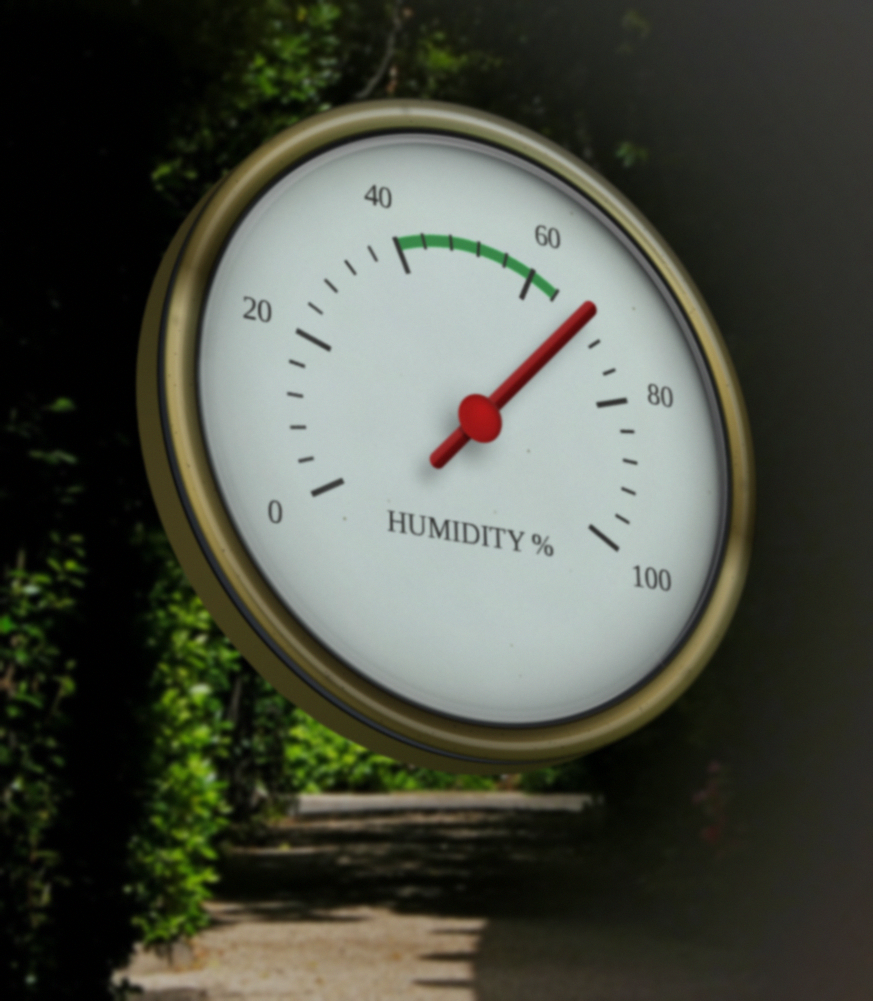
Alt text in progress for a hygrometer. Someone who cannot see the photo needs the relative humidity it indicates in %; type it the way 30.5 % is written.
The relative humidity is 68 %
